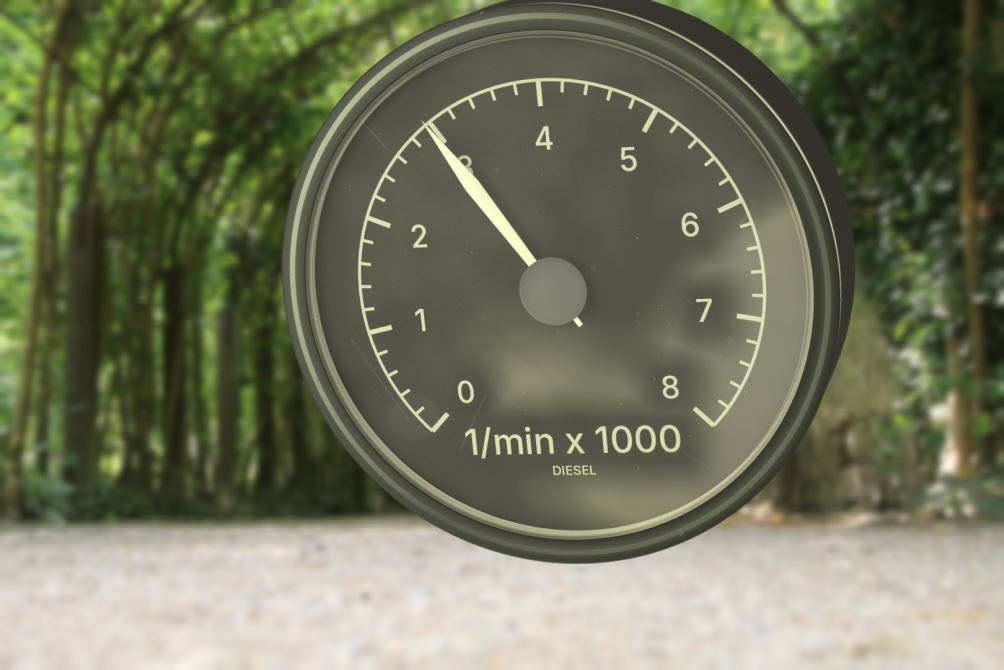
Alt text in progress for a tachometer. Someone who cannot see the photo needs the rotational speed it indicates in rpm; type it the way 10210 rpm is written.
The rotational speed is 3000 rpm
